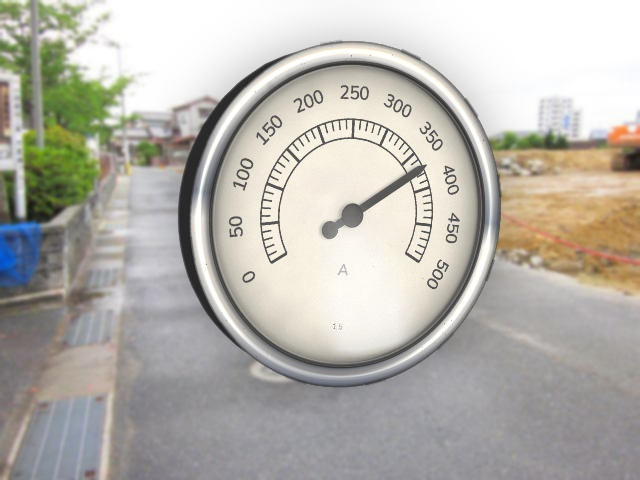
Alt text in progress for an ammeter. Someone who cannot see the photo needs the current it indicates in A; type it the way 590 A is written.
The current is 370 A
